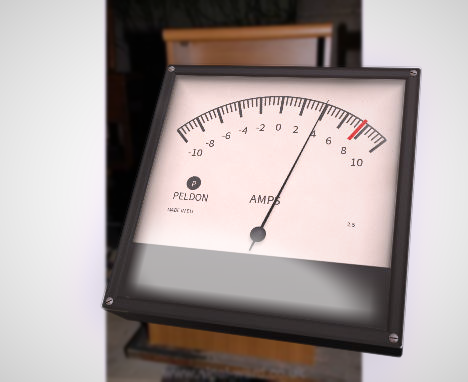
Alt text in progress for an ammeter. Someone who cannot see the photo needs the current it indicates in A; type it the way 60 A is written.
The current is 4 A
